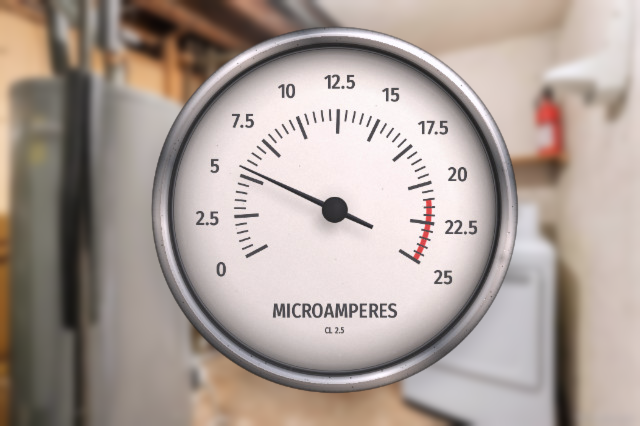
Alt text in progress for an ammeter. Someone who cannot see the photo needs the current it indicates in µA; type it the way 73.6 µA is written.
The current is 5.5 µA
